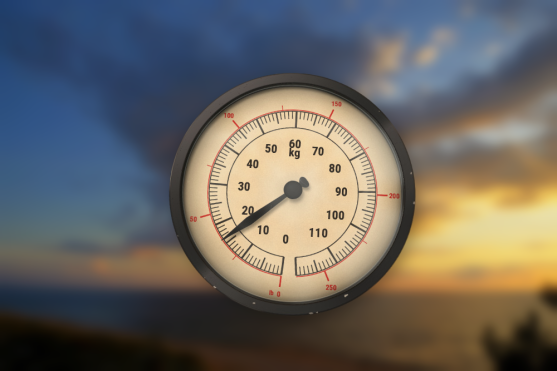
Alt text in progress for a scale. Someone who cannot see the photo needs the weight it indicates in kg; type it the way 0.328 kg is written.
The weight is 16 kg
